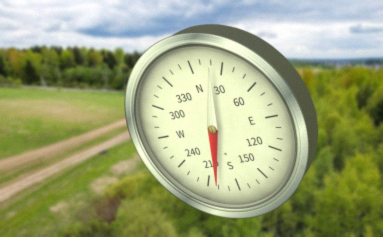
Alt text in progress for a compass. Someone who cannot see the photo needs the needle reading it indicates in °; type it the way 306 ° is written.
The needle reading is 200 °
